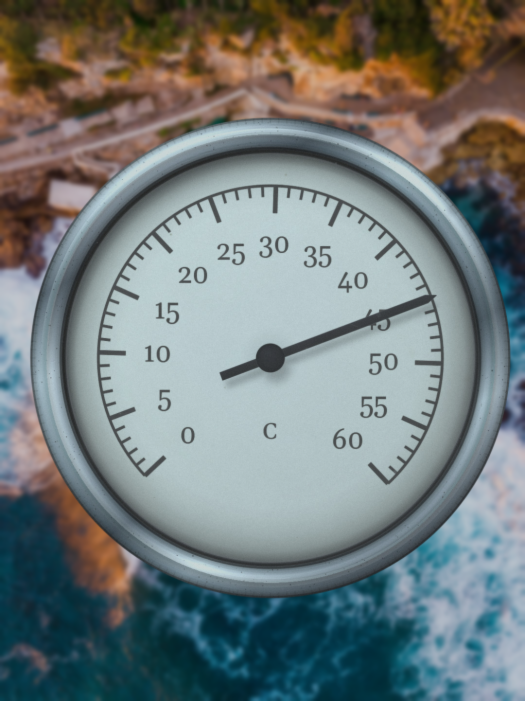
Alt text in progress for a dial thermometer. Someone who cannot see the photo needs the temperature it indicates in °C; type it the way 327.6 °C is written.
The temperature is 45 °C
